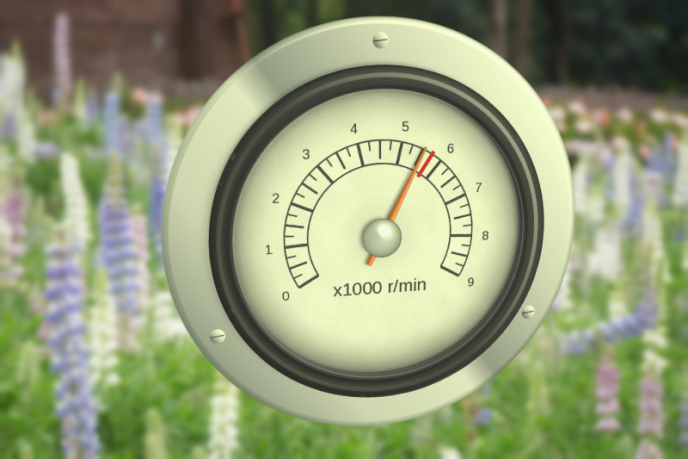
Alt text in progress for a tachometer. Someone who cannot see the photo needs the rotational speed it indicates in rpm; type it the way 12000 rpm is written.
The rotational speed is 5500 rpm
